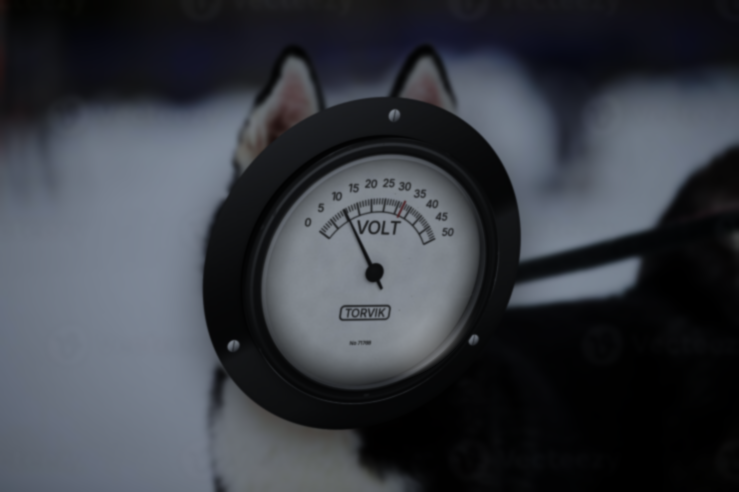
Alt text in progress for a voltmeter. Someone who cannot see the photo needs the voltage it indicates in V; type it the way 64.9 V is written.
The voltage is 10 V
